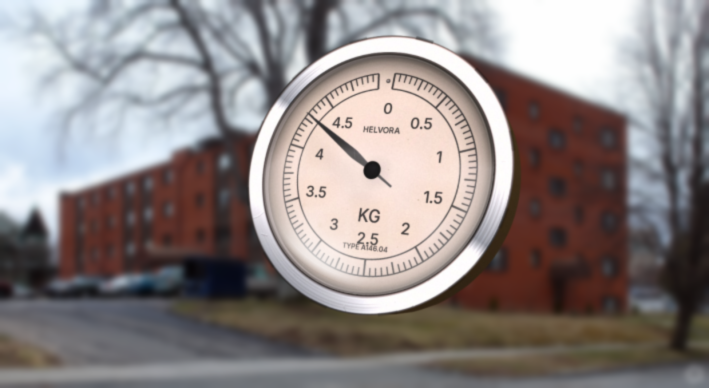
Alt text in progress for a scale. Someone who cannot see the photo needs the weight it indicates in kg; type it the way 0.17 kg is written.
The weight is 4.3 kg
